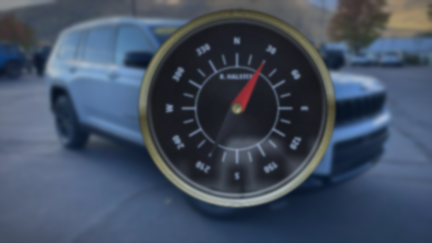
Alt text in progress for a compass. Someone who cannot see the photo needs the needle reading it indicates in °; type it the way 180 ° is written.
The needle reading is 30 °
